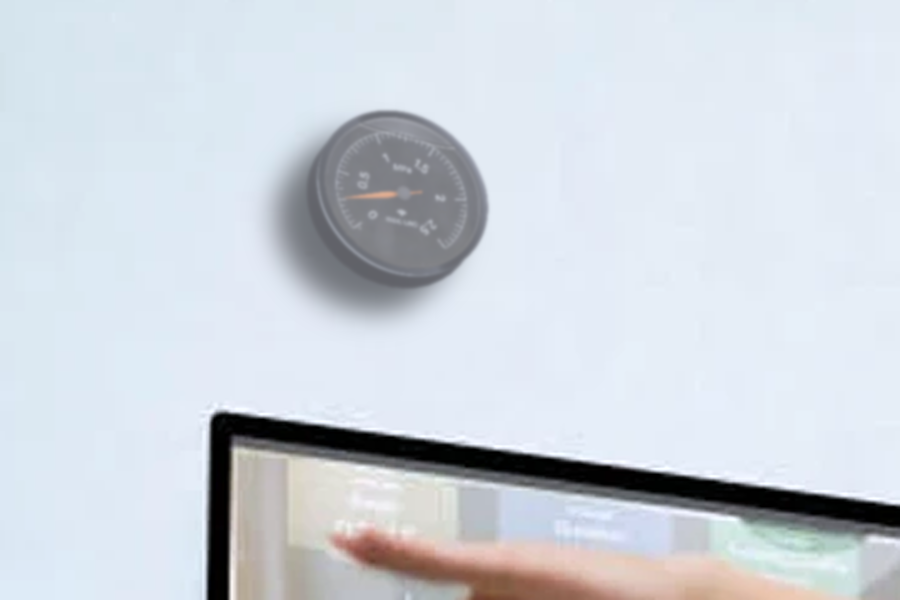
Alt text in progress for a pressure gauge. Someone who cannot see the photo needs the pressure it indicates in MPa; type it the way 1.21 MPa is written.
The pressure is 0.25 MPa
